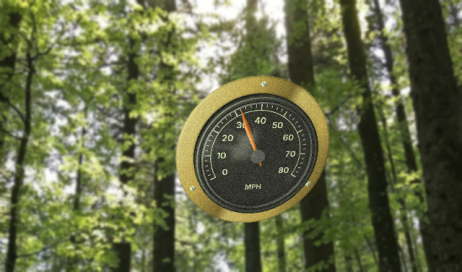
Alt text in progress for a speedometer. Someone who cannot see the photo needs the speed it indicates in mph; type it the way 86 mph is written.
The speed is 32 mph
